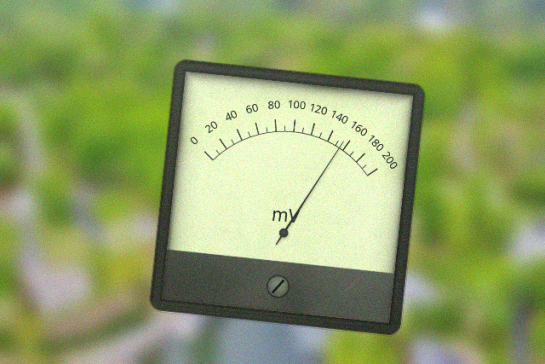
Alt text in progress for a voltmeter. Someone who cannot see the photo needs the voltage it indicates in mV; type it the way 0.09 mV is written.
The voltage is 155 mV
